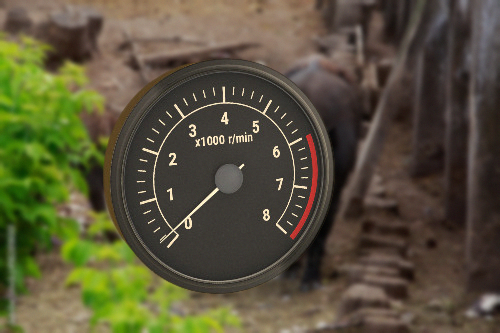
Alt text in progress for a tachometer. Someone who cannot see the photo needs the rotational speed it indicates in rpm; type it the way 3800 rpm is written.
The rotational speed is 200 rpm
